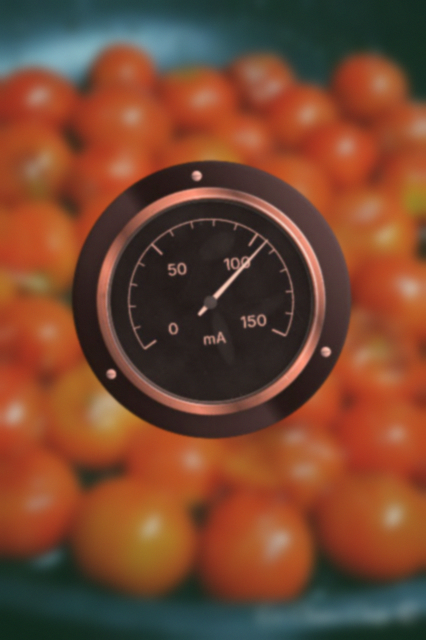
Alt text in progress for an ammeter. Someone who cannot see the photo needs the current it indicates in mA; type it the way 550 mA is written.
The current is 105 mA
